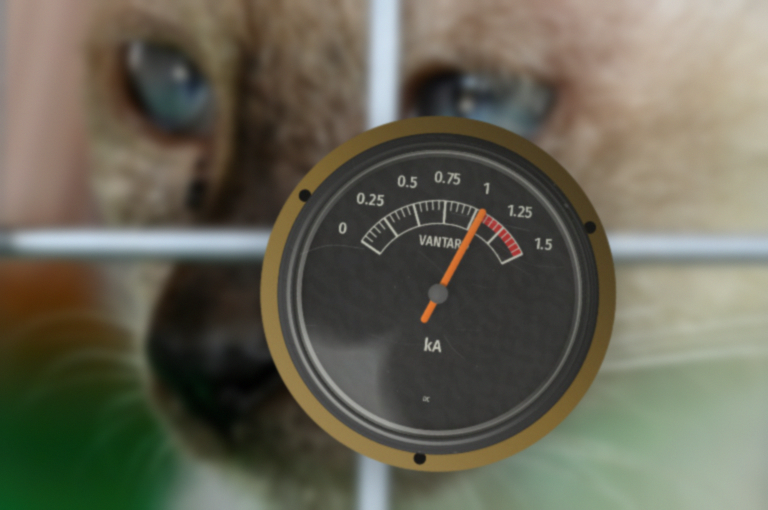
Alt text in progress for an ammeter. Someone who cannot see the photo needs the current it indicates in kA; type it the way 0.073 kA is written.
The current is 1.05 kA
